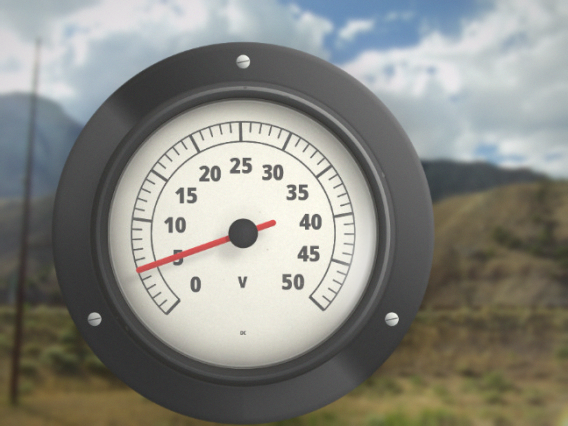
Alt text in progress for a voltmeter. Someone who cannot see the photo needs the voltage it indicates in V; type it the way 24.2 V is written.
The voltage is 5 V
